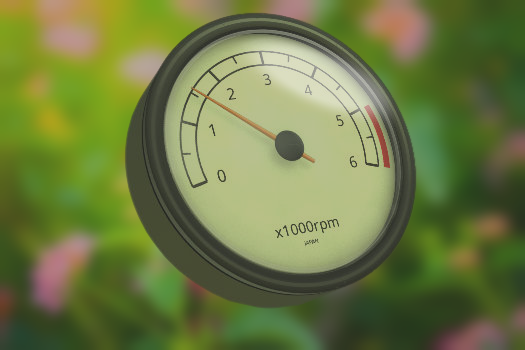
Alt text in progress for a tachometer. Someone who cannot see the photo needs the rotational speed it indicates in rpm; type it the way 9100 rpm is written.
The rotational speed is 1500 rpm
